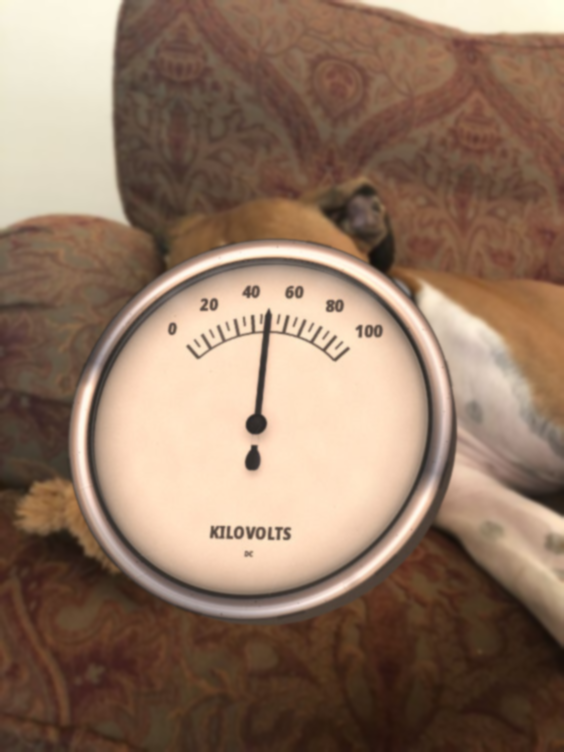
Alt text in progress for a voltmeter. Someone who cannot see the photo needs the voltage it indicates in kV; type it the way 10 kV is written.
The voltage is 50 kV
